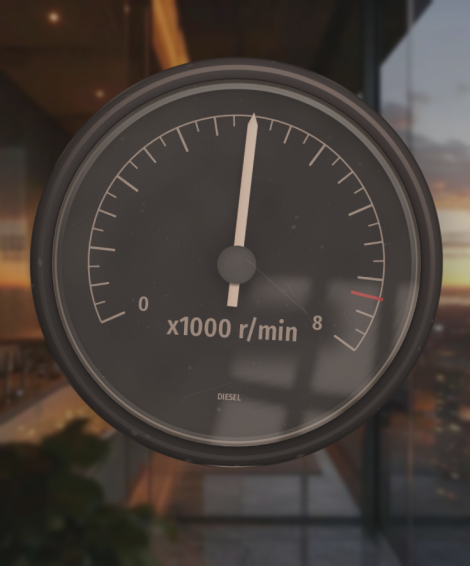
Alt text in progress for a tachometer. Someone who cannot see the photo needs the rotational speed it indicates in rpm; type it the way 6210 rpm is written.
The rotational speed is 4000 rpm
